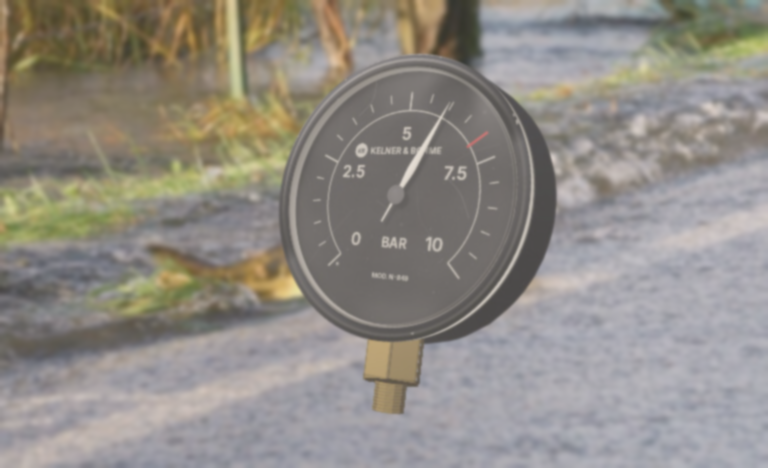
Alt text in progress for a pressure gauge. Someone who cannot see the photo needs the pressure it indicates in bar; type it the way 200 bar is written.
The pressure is 6 bar
